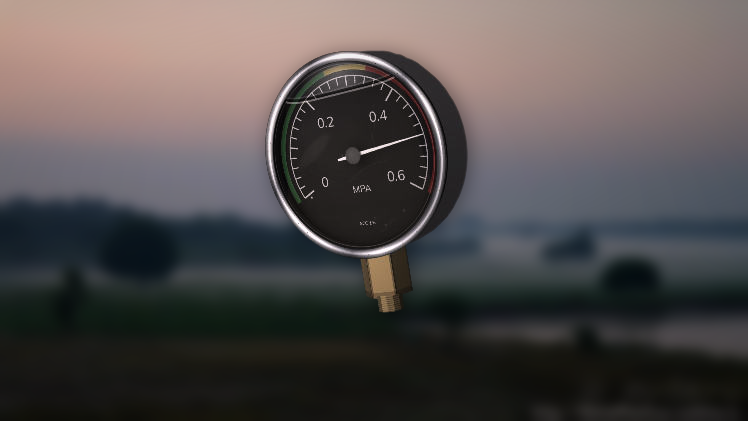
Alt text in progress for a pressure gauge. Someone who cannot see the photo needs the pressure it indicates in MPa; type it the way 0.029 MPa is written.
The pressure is 0.5 MPa
